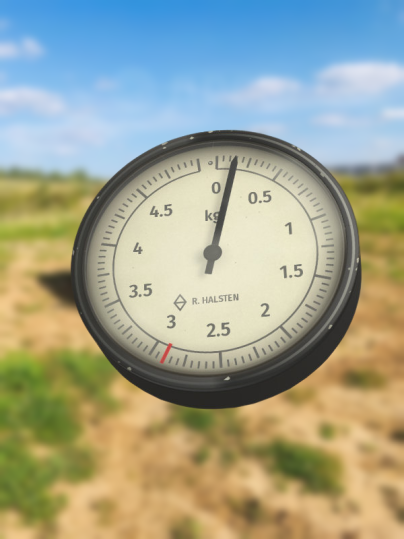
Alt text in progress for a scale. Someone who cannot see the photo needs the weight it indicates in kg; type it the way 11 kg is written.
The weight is 0.15 kg
